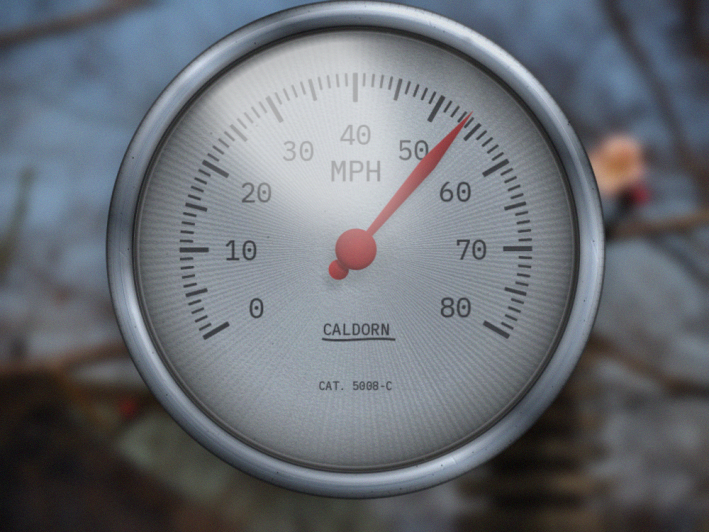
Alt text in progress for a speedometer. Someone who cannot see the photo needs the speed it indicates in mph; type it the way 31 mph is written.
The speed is 53.5 mph
